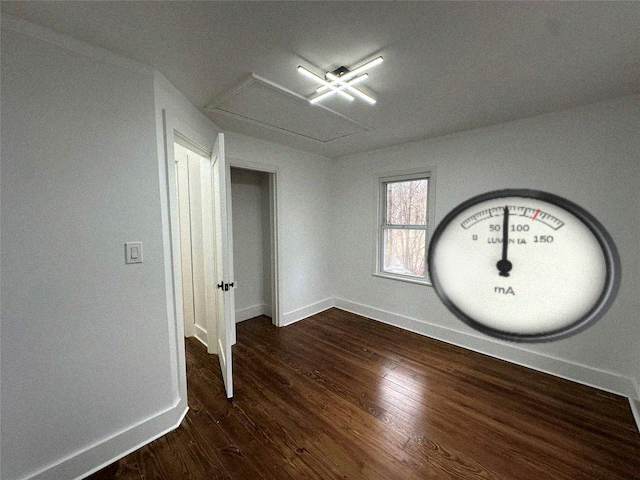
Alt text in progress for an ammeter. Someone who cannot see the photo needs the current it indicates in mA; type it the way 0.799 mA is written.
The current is 75 mA
